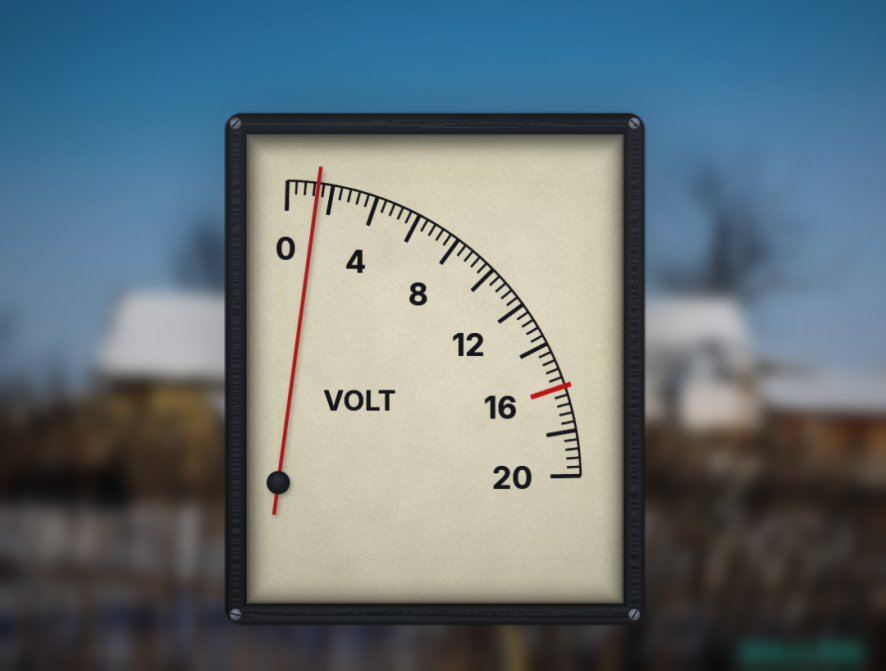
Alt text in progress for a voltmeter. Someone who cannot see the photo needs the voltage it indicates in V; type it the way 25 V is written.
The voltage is 1.4 V
